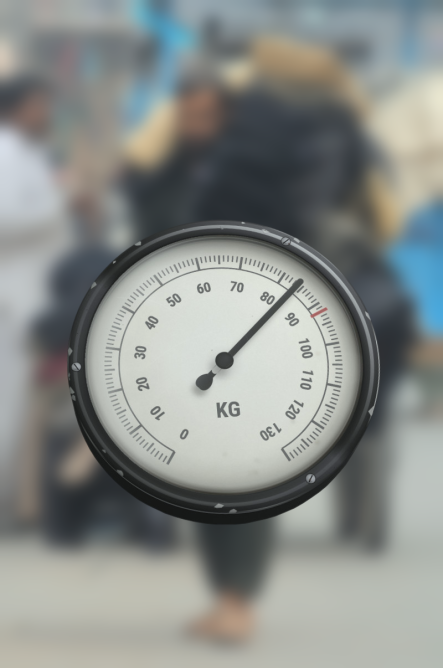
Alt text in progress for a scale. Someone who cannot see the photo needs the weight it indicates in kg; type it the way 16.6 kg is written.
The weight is 84 kg
